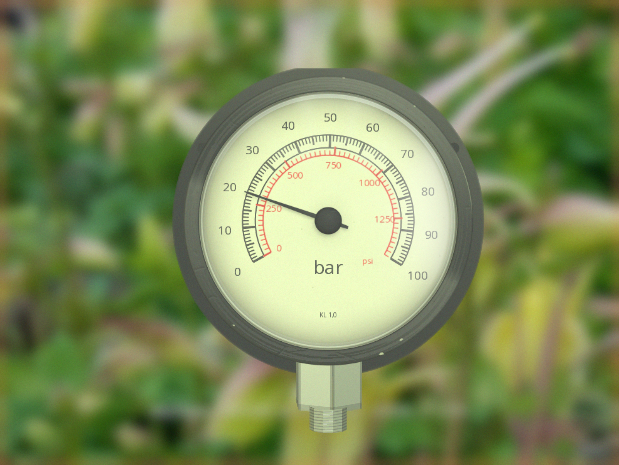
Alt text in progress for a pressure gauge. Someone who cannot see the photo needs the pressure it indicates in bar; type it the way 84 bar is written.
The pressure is 20 bar
